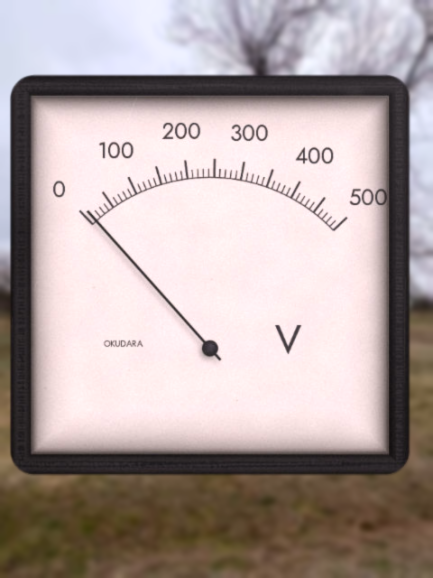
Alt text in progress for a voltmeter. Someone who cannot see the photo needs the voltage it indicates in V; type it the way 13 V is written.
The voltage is 10 V
